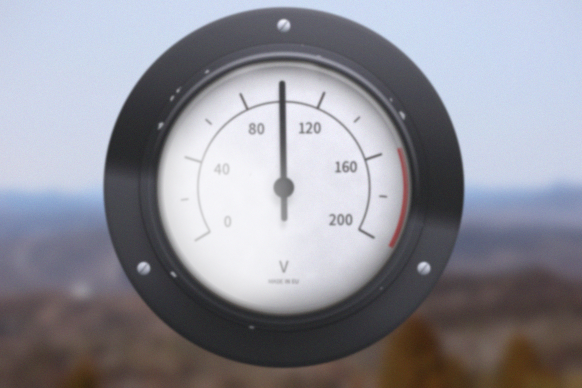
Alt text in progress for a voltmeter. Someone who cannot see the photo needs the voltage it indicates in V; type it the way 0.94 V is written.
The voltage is 100 V
